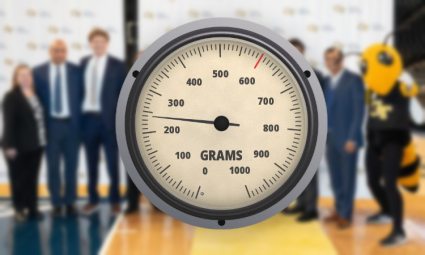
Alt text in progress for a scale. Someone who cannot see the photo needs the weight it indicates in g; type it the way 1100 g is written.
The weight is 240 g
